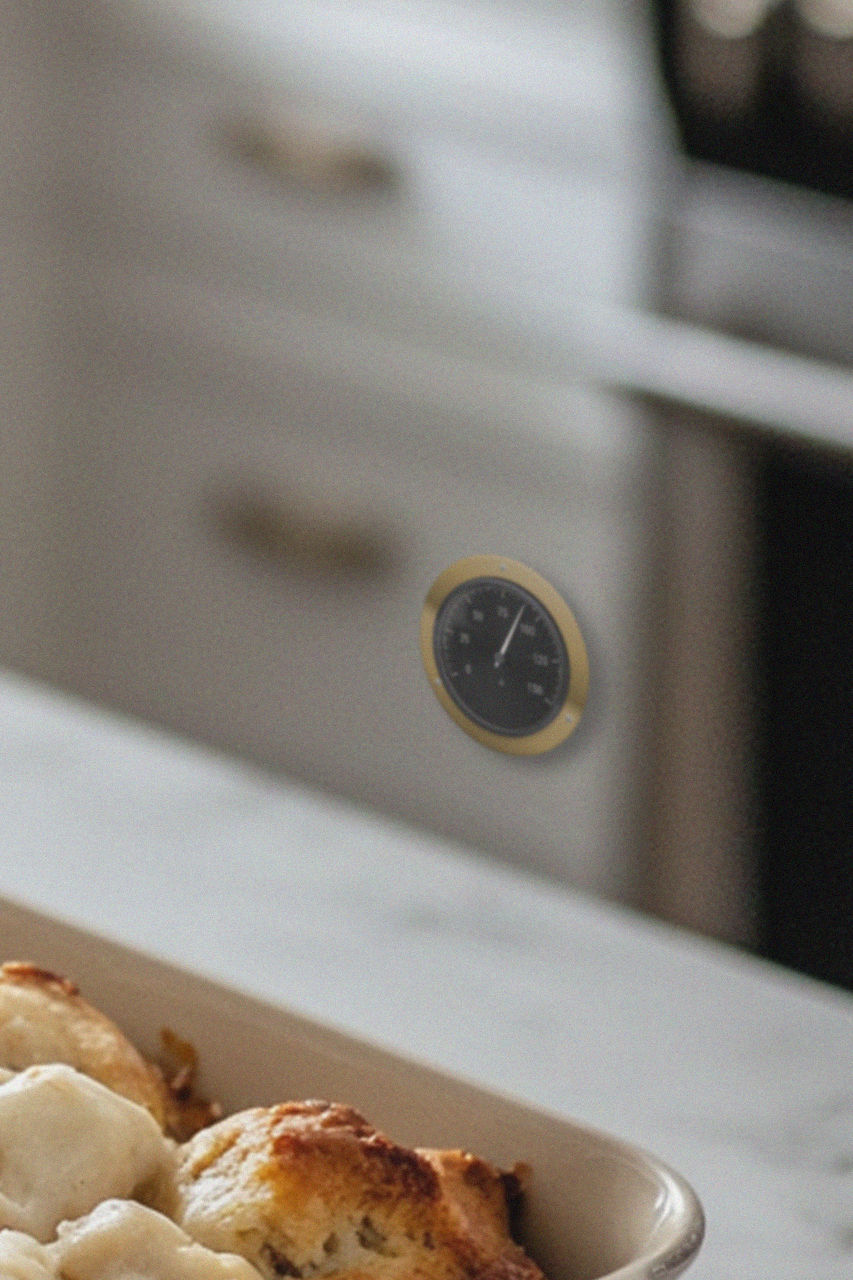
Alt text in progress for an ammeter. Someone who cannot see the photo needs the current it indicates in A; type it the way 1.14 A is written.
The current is 90 A
